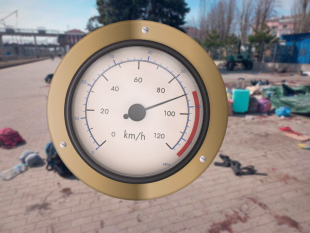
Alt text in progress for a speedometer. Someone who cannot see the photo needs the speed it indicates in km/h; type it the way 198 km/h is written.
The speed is 90 km/h
